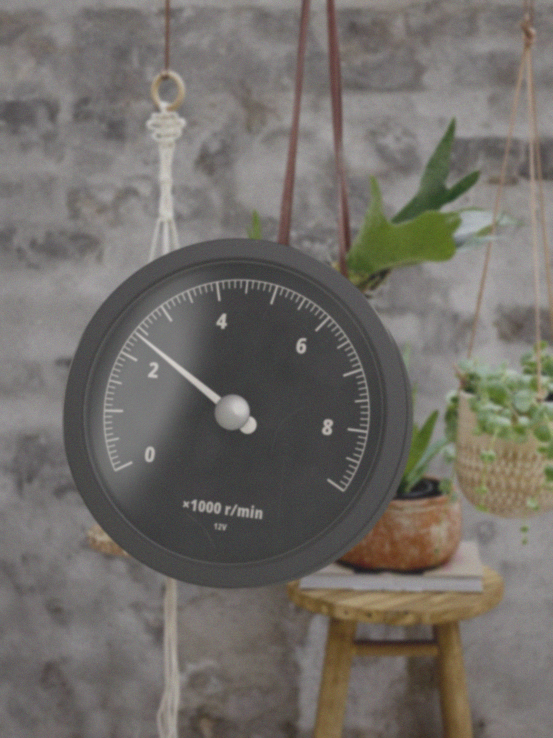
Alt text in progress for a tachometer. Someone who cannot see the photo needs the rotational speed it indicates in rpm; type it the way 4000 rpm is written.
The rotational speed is 2400 rpm
